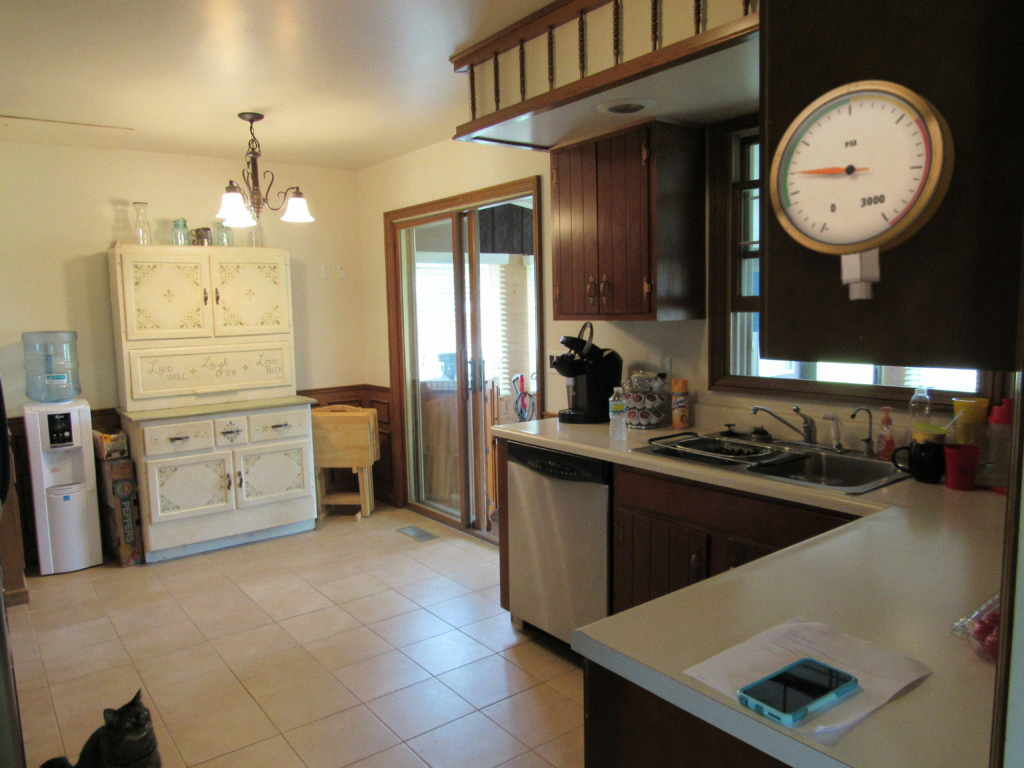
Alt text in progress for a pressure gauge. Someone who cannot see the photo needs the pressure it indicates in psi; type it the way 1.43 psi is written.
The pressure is 700 psi
